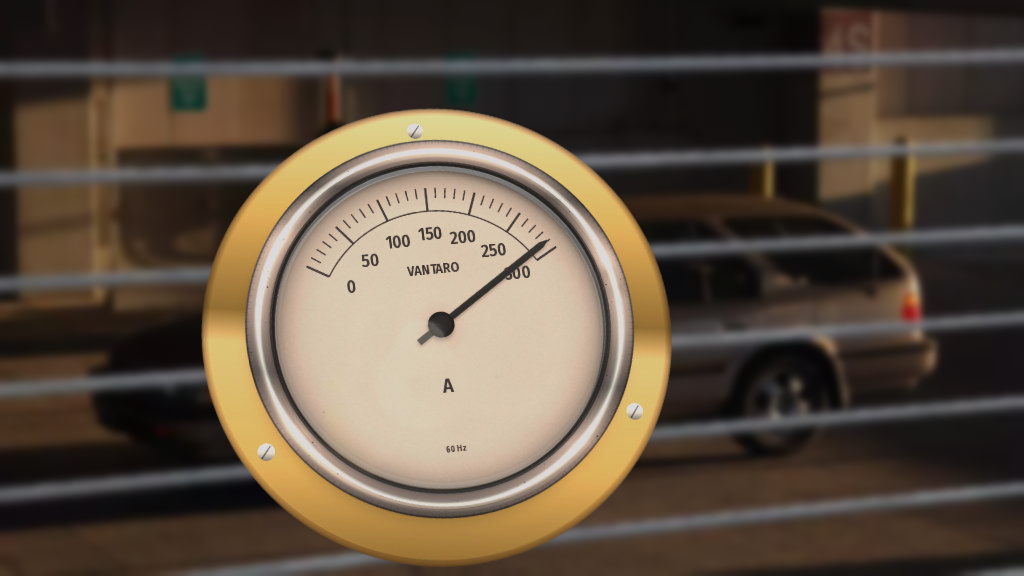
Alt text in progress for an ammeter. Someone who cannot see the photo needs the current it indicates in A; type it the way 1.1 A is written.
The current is 290 A
